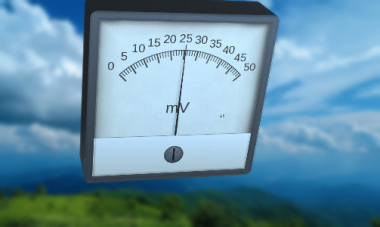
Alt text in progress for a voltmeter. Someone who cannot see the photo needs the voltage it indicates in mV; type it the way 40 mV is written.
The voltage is 25 mV
